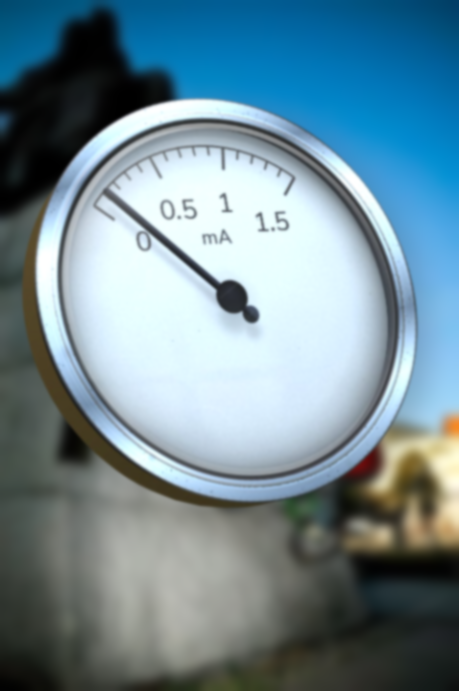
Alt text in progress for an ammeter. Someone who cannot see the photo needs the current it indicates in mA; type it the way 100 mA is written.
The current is 0.1 mA
